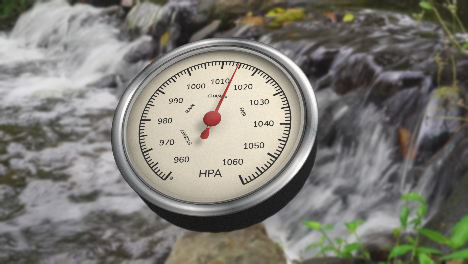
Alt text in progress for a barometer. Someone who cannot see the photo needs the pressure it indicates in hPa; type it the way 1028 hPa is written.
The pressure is 1015 hPa
